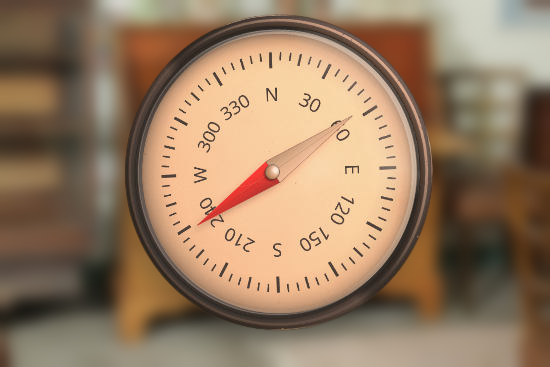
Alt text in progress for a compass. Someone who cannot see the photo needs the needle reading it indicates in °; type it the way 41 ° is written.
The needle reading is 237.5 °
